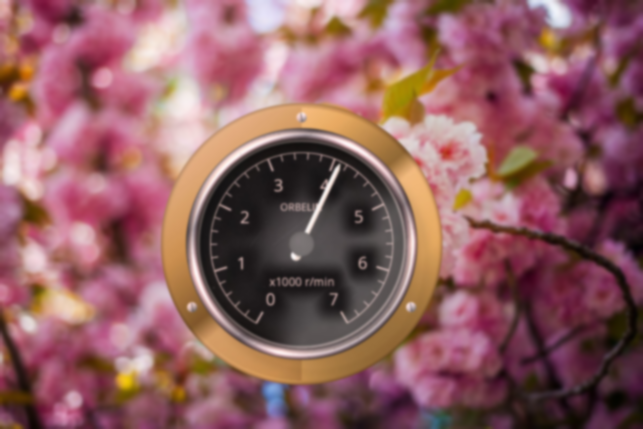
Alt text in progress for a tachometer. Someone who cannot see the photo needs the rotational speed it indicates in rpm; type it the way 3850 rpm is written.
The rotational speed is 4100 rpm
